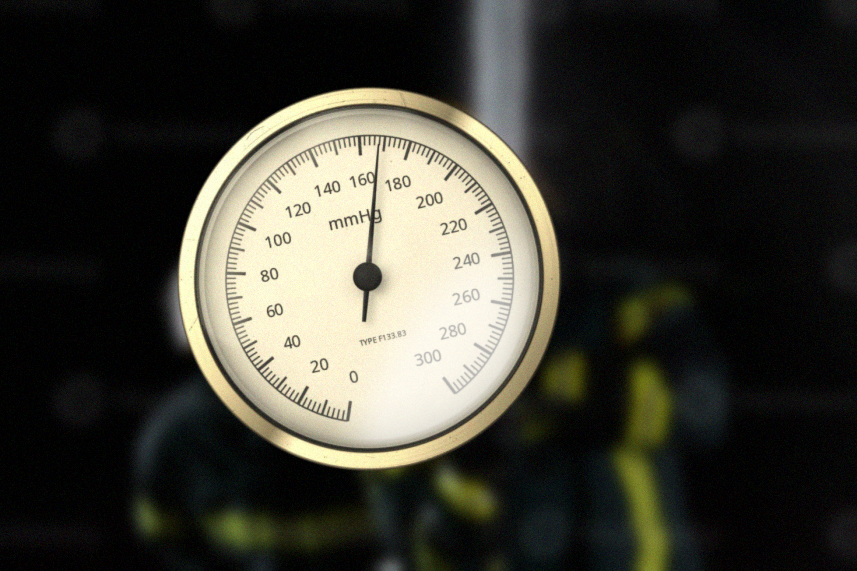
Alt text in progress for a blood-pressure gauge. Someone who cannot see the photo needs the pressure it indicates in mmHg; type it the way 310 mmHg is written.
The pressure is 168 mmHg
